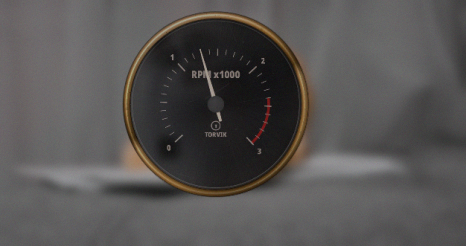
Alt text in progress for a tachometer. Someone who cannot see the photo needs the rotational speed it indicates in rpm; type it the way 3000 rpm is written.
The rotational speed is 1300 rpm
